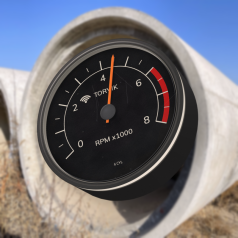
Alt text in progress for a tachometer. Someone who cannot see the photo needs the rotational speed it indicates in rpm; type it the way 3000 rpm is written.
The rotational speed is 4500 rpm
